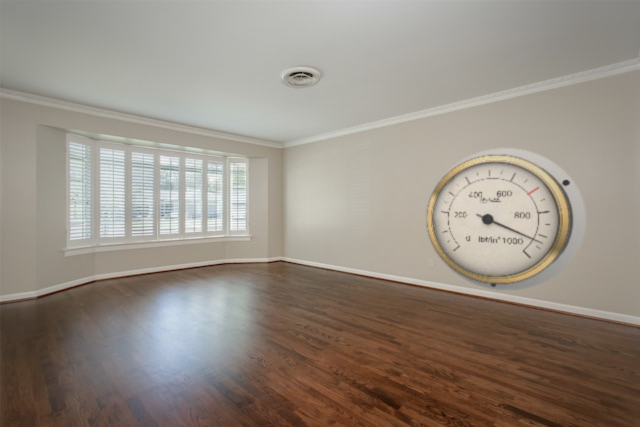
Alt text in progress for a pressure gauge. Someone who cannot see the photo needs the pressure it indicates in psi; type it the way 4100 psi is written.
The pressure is 925 psi
